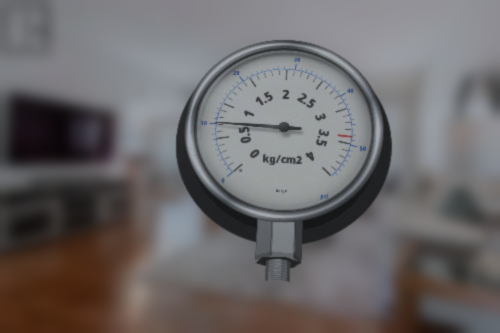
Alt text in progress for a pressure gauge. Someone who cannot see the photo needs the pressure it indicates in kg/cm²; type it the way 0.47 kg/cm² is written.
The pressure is 0.7 kg/cm²
